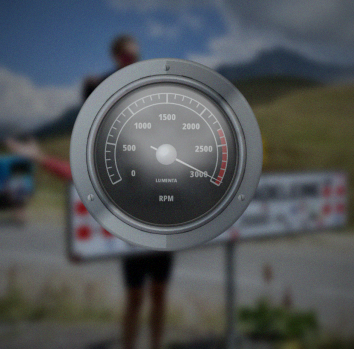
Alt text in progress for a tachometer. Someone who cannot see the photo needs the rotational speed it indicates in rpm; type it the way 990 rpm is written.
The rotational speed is 2950 rpm
